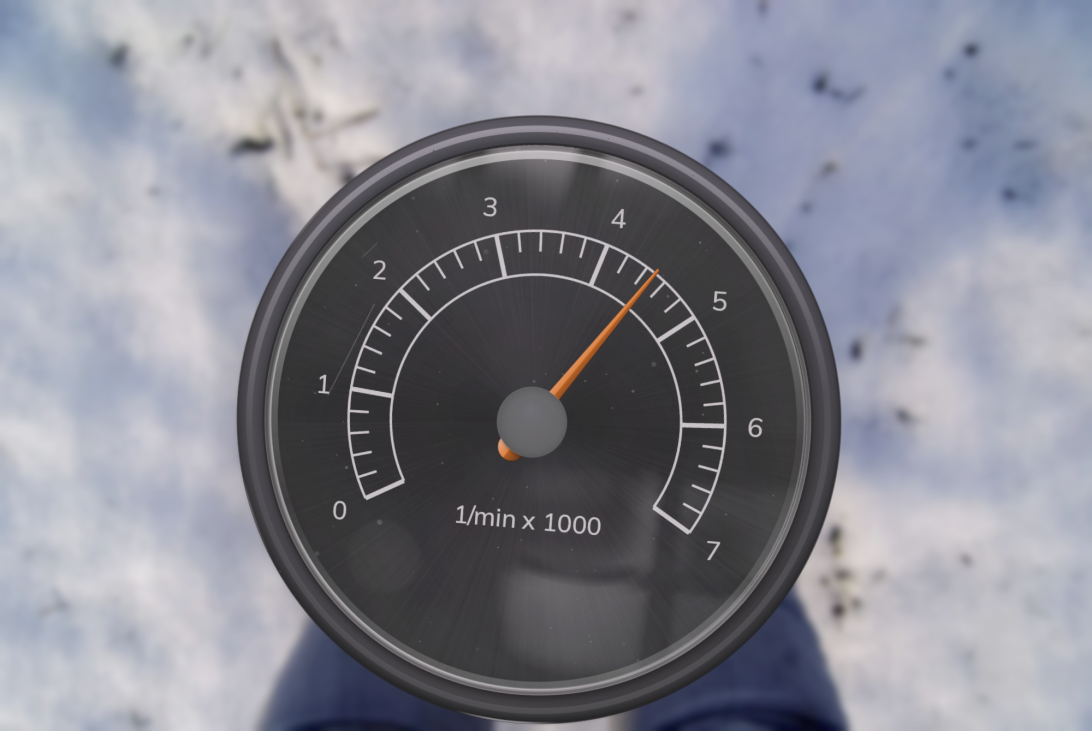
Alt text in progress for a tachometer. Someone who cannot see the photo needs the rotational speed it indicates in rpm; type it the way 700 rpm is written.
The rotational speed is 4500 rpm
